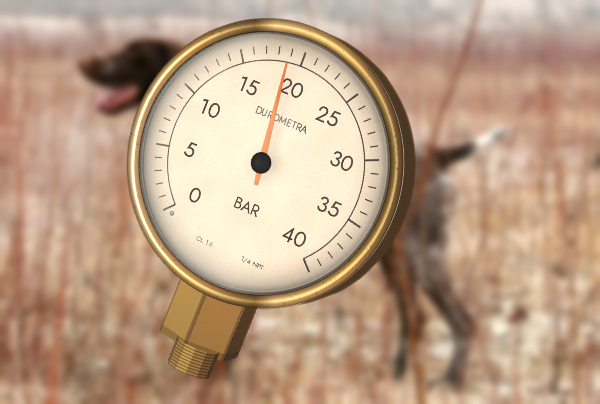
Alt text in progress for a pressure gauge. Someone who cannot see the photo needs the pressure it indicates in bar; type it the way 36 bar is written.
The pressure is 19 bar
